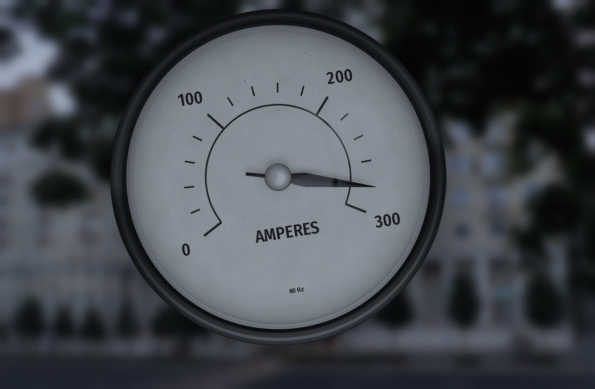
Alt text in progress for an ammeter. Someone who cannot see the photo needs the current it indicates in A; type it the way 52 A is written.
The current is 280 A
